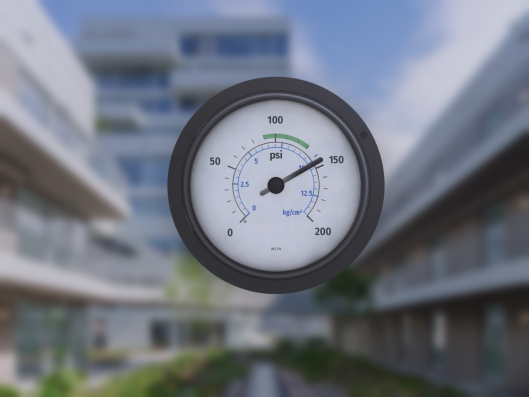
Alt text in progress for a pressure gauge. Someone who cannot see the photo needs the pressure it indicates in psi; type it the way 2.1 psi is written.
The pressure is 145 psi
